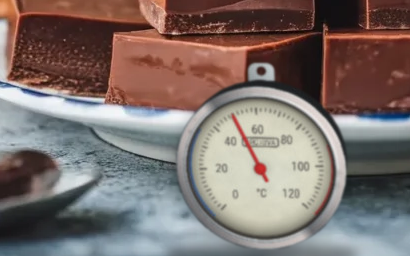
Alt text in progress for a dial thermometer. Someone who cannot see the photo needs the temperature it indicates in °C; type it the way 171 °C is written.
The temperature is 50 °C
